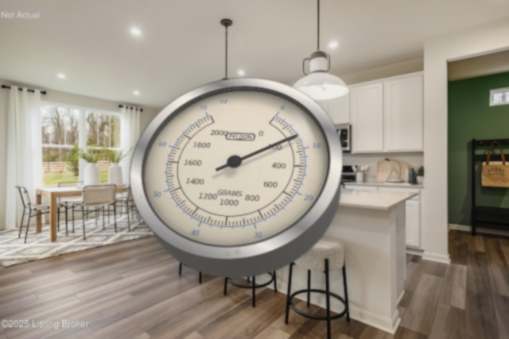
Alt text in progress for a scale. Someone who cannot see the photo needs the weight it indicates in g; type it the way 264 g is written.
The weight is 200 g
